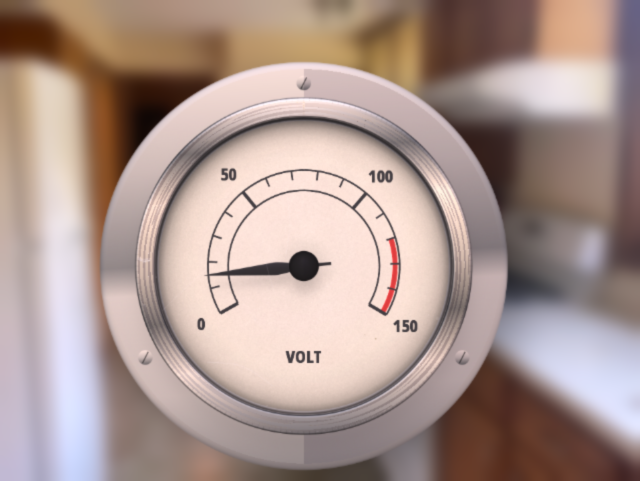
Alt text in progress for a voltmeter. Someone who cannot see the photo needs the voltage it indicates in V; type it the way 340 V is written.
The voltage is 15 V
